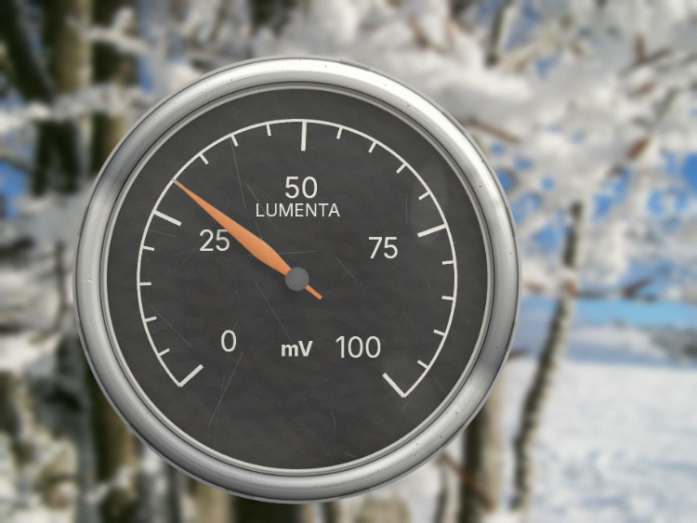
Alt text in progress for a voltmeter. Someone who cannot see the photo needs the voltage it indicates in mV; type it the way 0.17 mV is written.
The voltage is 30 mV
